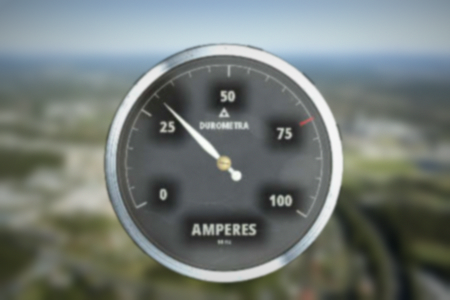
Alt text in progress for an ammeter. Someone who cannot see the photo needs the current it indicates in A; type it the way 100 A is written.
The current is 30 A
